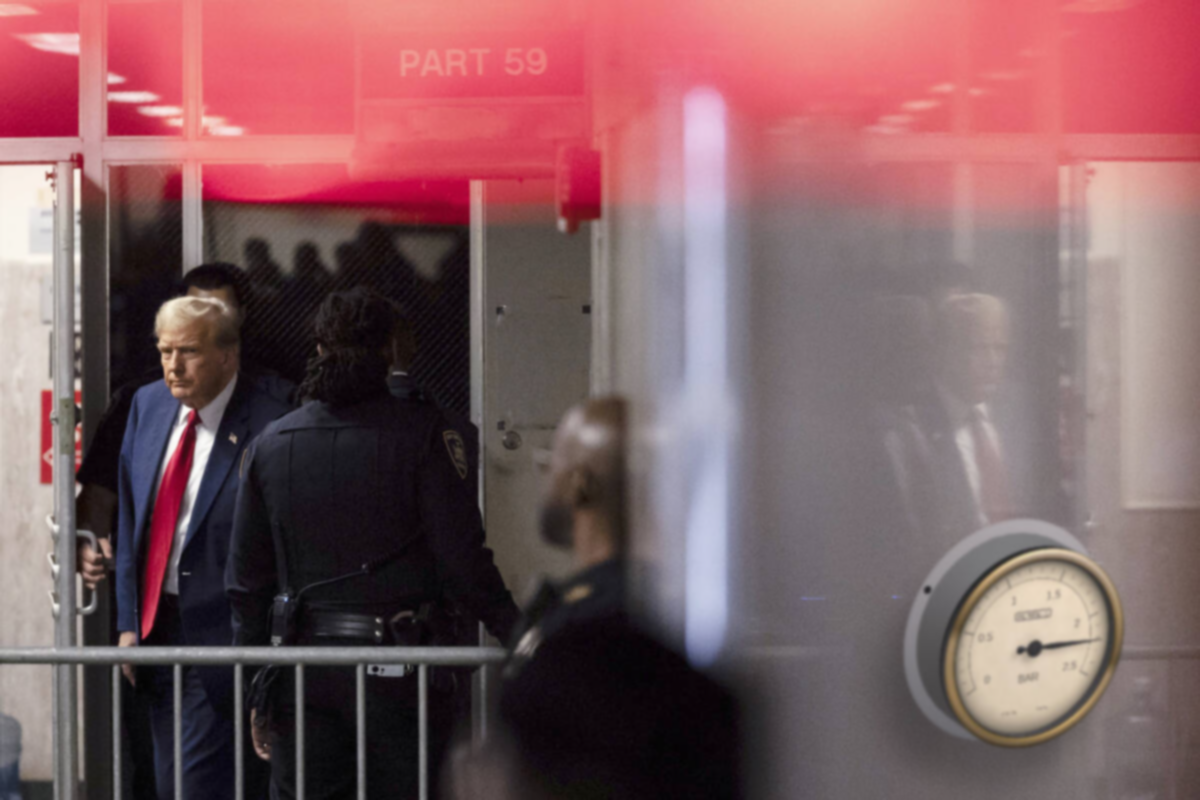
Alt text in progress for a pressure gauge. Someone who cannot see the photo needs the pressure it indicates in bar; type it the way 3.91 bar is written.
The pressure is 2.2 bar
